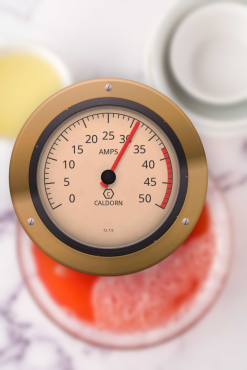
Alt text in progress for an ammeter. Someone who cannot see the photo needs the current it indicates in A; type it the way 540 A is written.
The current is 31 A
